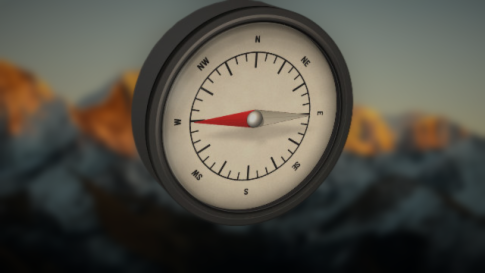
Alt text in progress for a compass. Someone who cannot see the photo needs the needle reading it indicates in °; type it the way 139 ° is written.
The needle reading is 270 °
